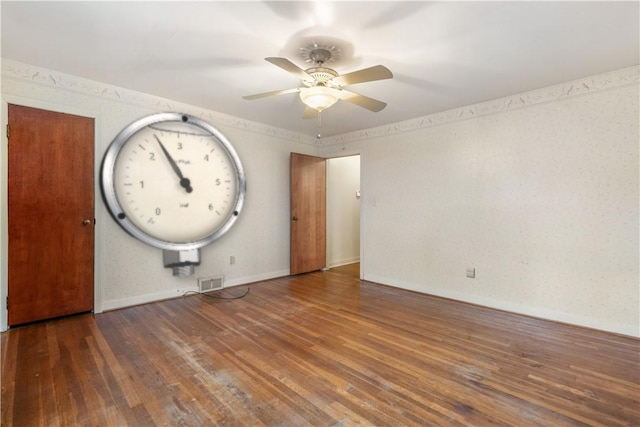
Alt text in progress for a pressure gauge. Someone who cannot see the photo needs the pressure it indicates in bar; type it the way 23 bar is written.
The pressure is 2.4 bar
